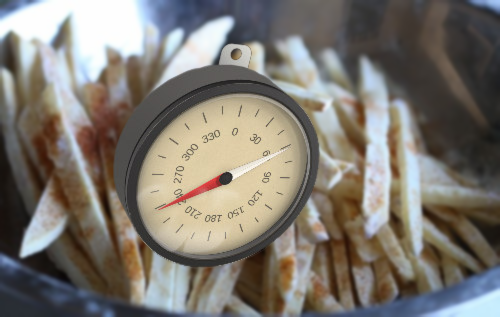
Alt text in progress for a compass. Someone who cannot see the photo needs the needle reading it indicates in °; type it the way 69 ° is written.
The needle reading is 240 °
